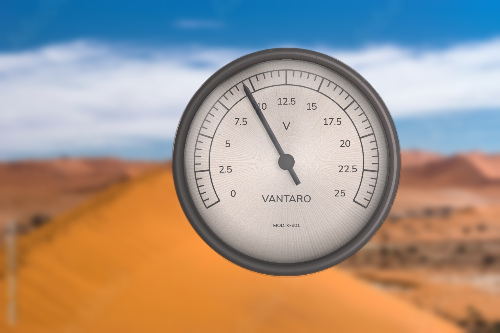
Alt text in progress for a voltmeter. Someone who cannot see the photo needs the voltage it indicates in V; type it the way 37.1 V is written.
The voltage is 9.5 V
